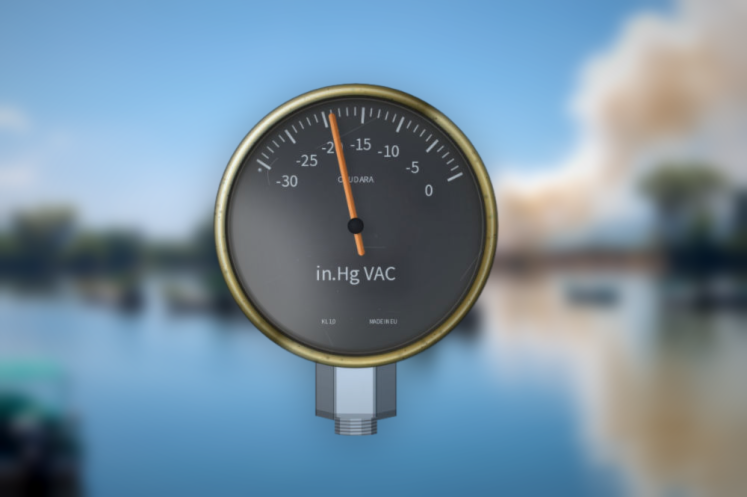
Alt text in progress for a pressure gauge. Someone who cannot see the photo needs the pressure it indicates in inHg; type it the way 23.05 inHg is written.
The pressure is -19 inHg
